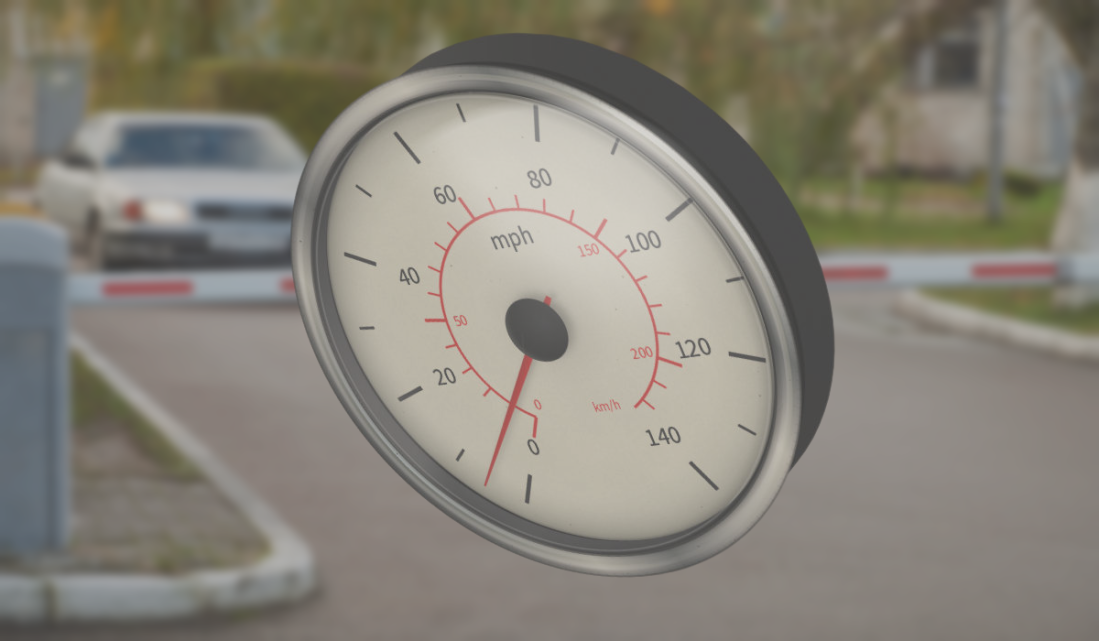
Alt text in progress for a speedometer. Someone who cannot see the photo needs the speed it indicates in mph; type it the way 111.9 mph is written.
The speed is 5 mph
